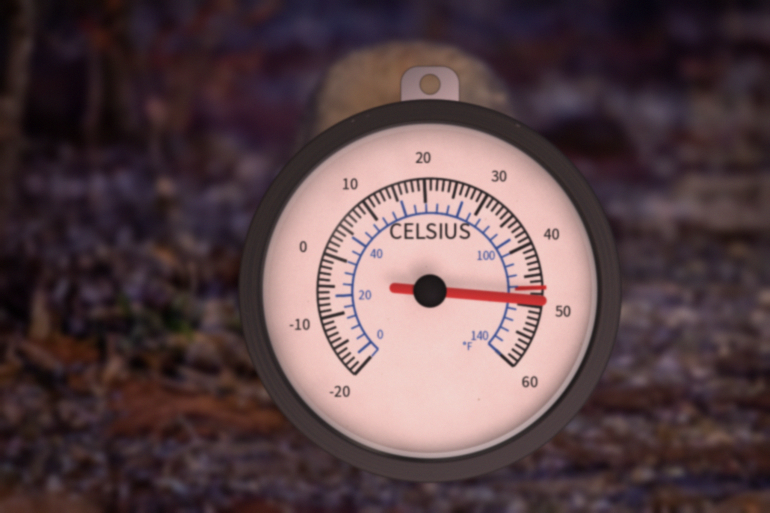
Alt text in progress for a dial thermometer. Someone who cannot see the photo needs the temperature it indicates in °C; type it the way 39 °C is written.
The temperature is 49 °C
